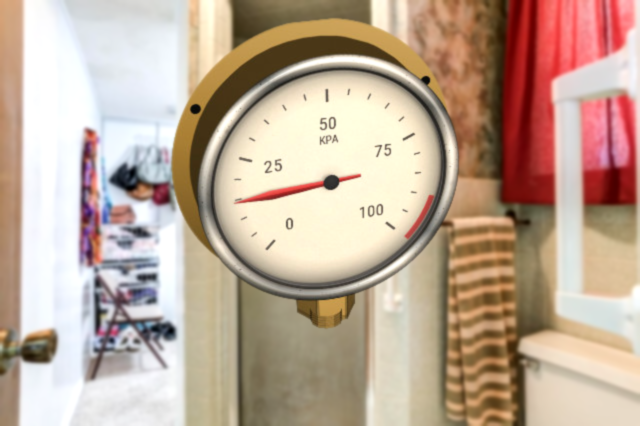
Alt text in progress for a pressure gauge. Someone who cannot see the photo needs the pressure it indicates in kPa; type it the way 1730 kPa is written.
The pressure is 15 kPa
